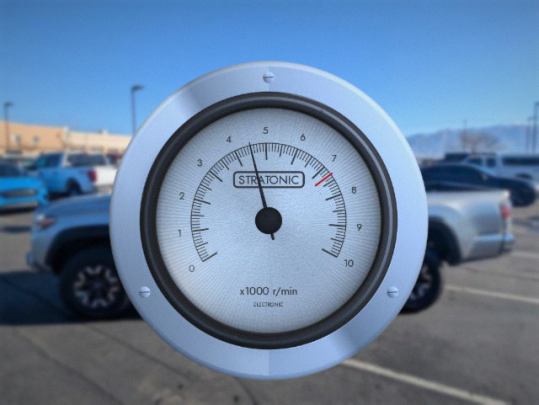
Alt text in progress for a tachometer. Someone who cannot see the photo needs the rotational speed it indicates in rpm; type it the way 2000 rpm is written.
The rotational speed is 4500 rpm
